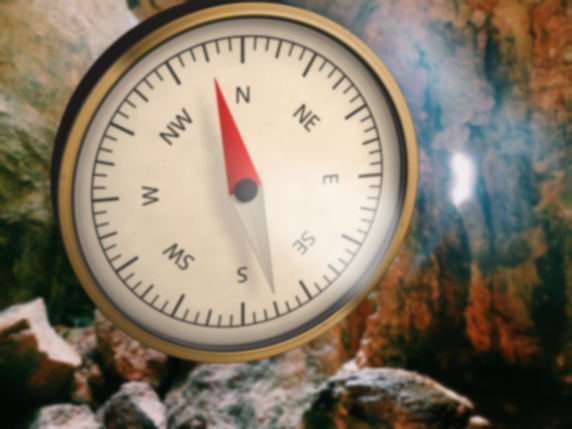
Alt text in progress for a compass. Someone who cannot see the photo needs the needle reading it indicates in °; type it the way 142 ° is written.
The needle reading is 345 °
